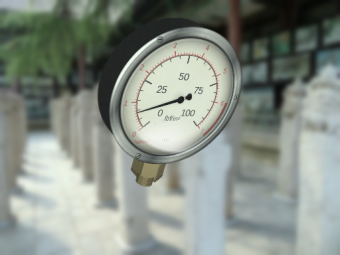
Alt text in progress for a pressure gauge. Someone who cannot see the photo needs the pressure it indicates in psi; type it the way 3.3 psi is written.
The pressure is 10 psi
